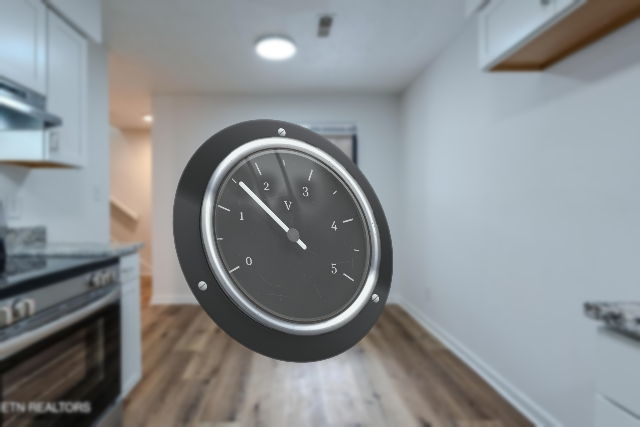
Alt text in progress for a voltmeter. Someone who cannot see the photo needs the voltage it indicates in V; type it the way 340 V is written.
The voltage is 1.5 V
